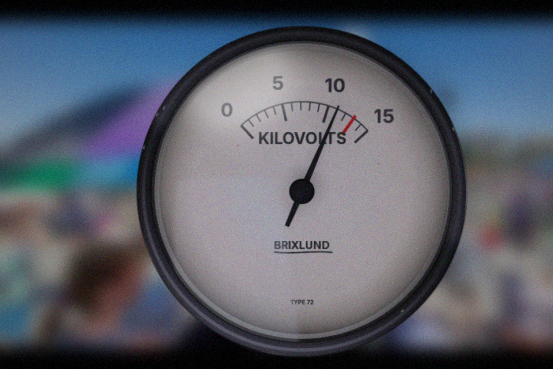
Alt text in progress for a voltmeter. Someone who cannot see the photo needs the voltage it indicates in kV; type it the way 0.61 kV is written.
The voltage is 11 kV
